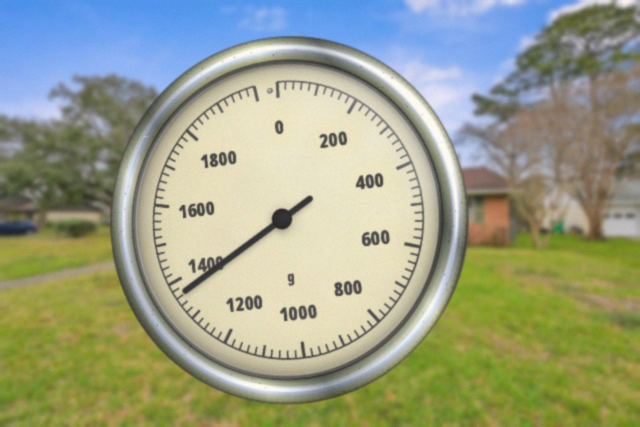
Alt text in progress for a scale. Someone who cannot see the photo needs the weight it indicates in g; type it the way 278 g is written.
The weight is 1360 g
